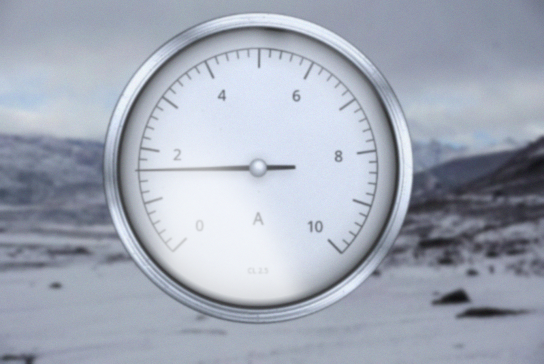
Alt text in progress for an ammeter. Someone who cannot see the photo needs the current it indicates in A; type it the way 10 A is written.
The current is 1.6 A
